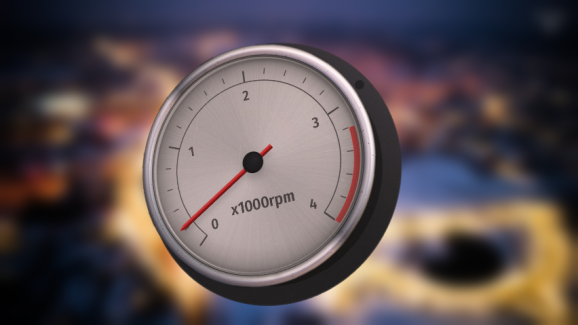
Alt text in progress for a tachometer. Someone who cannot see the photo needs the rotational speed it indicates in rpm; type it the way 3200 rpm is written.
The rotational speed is 200 rpm
